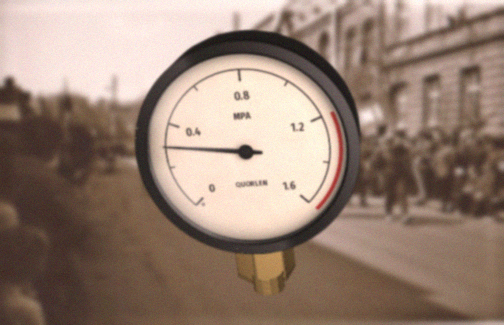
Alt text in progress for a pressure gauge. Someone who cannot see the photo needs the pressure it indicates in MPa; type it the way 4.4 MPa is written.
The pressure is 0.3 MPa
